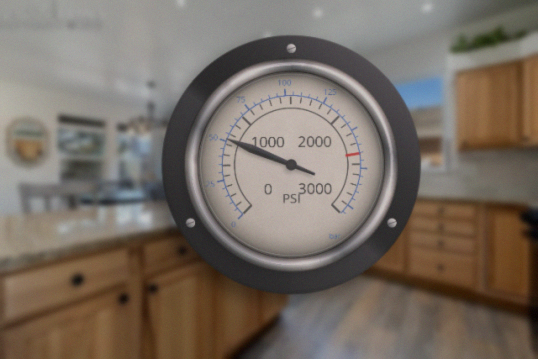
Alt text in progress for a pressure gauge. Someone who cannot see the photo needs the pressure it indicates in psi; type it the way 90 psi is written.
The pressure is 750 psi
